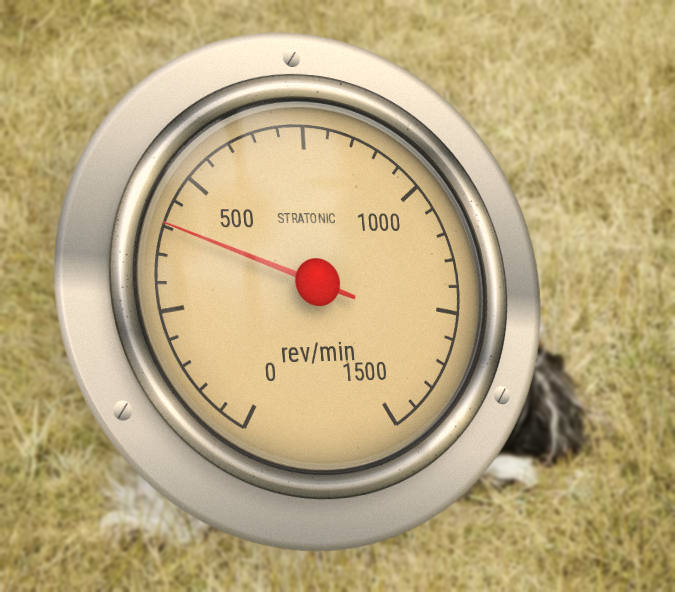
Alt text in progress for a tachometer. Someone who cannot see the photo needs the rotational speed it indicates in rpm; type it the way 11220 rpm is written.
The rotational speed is 400 rpm
